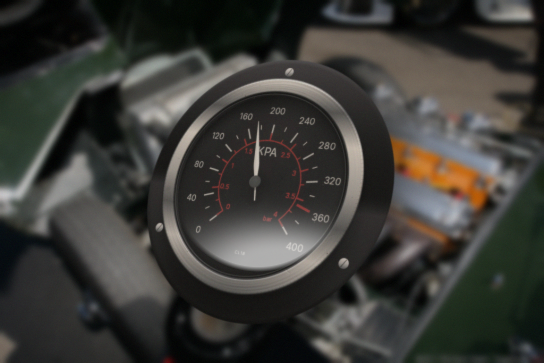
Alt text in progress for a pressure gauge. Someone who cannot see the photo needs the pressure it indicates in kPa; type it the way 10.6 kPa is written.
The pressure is 180 kPa
